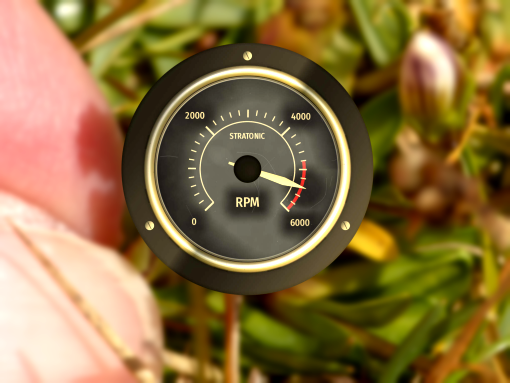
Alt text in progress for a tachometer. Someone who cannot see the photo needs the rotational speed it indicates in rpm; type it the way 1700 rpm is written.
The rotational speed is 5400 rpm
